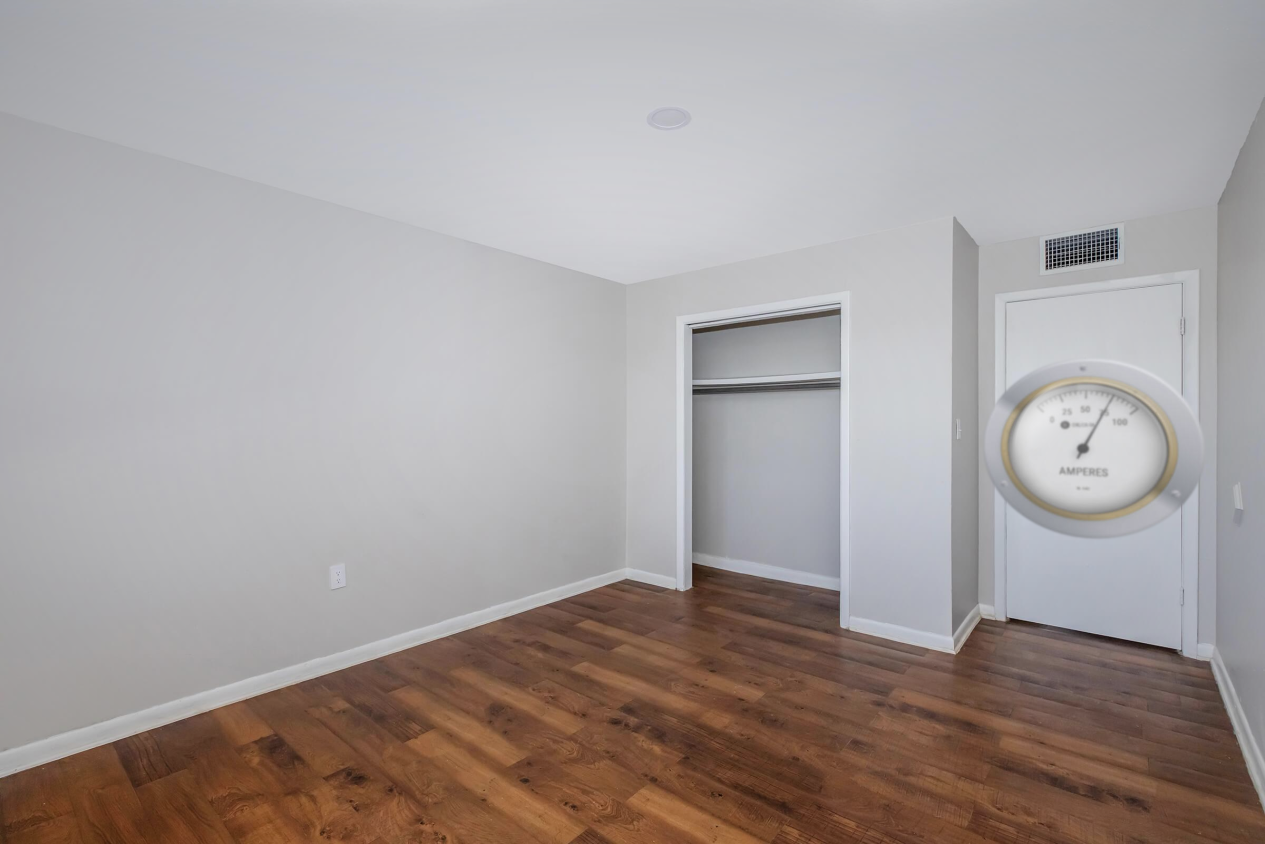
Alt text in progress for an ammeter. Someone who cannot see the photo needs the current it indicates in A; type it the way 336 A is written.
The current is 75 A
